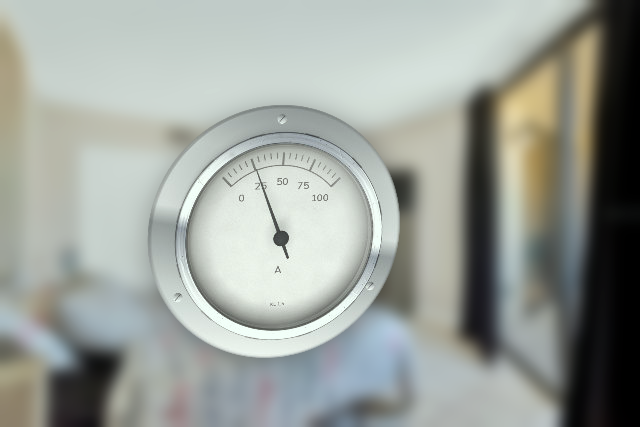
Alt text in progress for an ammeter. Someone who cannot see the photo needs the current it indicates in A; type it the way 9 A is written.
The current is 25 A
